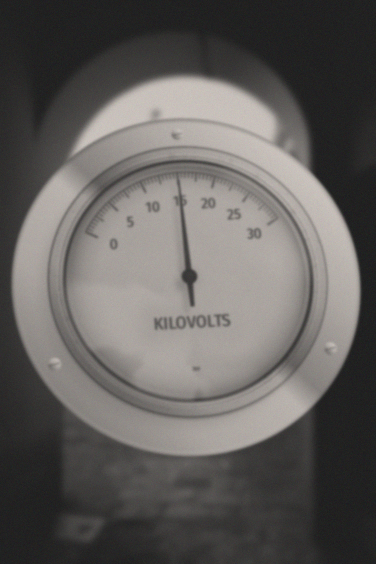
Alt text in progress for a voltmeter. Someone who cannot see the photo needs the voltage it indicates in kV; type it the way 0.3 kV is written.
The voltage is 15 kV
